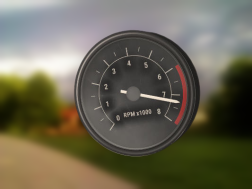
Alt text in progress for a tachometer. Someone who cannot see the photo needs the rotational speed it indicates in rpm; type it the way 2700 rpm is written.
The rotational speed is 7250 rpm
